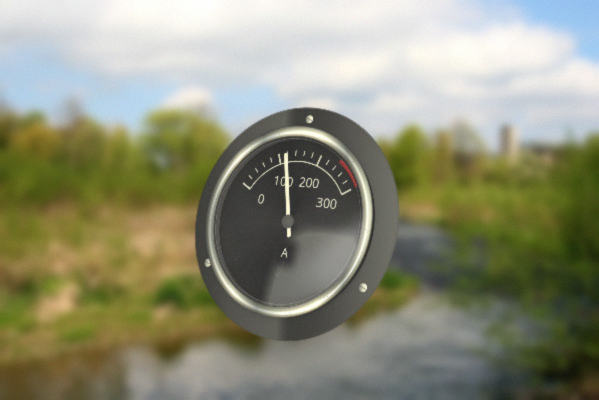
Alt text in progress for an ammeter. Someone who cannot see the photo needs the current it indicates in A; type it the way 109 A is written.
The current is 120 A
